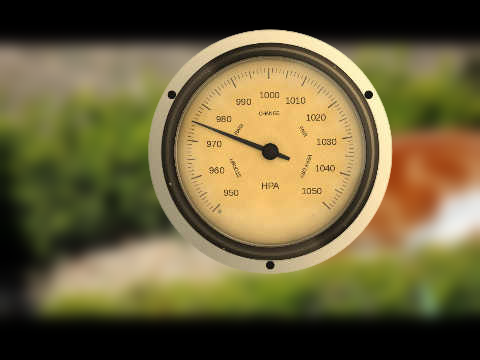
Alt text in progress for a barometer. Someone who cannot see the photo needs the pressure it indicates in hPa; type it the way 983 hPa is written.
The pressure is 975 hPa
